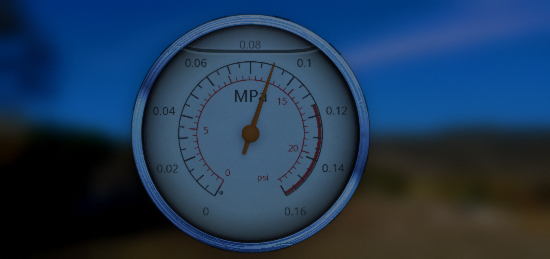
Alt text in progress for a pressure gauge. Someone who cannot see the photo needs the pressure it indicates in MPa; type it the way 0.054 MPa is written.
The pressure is 0.09 MPa
